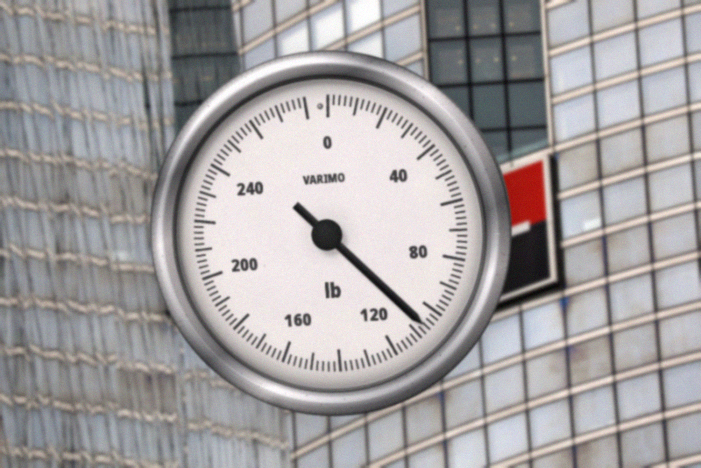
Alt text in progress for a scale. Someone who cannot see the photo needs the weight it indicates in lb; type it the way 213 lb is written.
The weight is 106 lb
